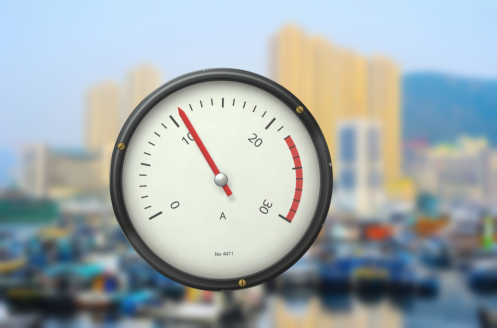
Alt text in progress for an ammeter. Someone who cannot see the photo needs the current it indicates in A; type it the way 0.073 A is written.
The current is 11 A
